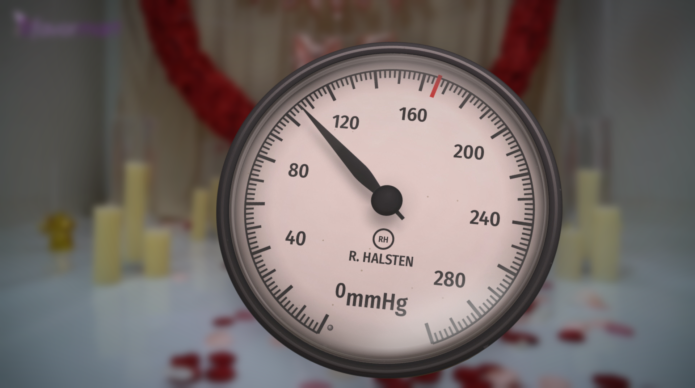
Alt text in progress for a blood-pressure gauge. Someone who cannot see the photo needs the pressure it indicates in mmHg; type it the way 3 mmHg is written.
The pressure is 106 mmHg
